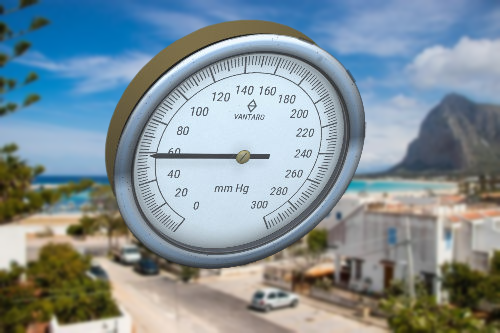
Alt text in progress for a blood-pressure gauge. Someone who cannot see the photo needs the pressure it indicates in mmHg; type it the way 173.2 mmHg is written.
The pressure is 60 mmHg
